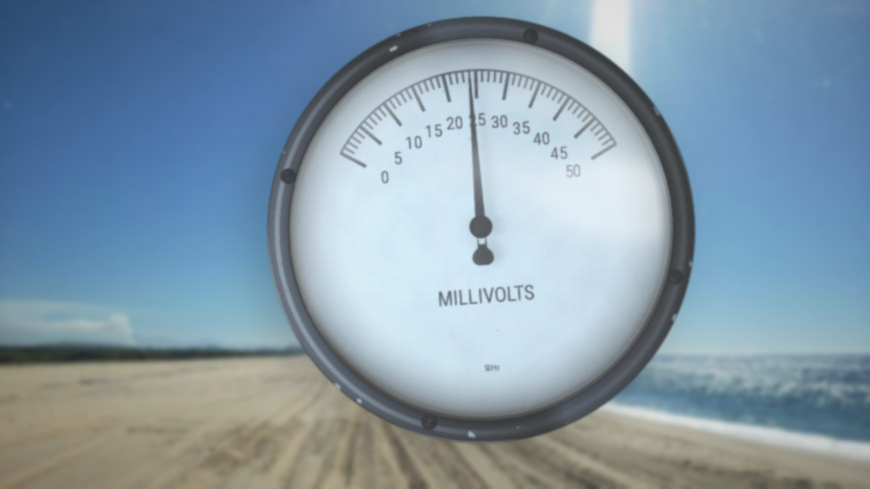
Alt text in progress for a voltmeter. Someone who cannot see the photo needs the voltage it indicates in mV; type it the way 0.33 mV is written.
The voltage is 24 mV
